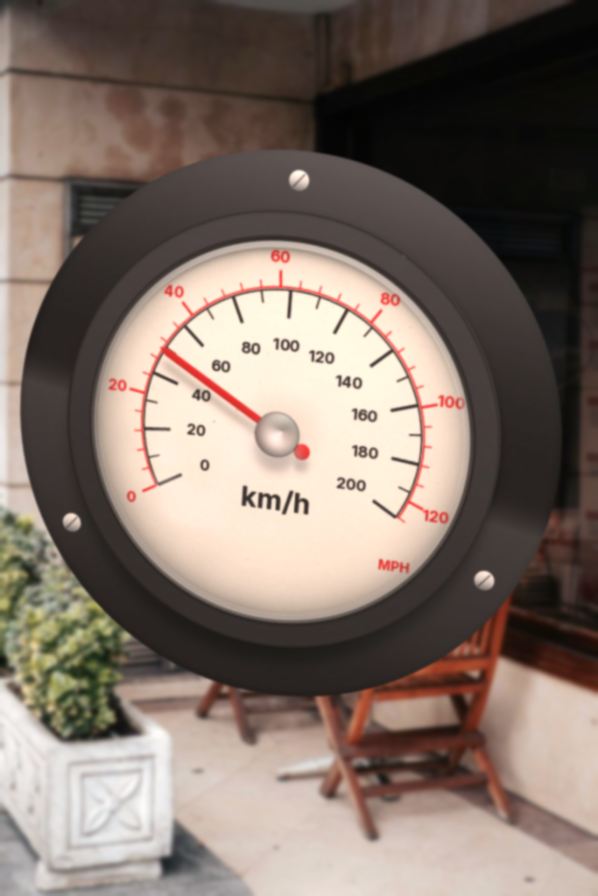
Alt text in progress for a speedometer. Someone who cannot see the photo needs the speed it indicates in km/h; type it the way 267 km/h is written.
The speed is 50 km/h
